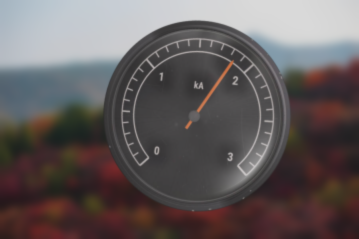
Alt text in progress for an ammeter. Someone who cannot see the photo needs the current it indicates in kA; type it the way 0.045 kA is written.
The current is 1.85 kA
